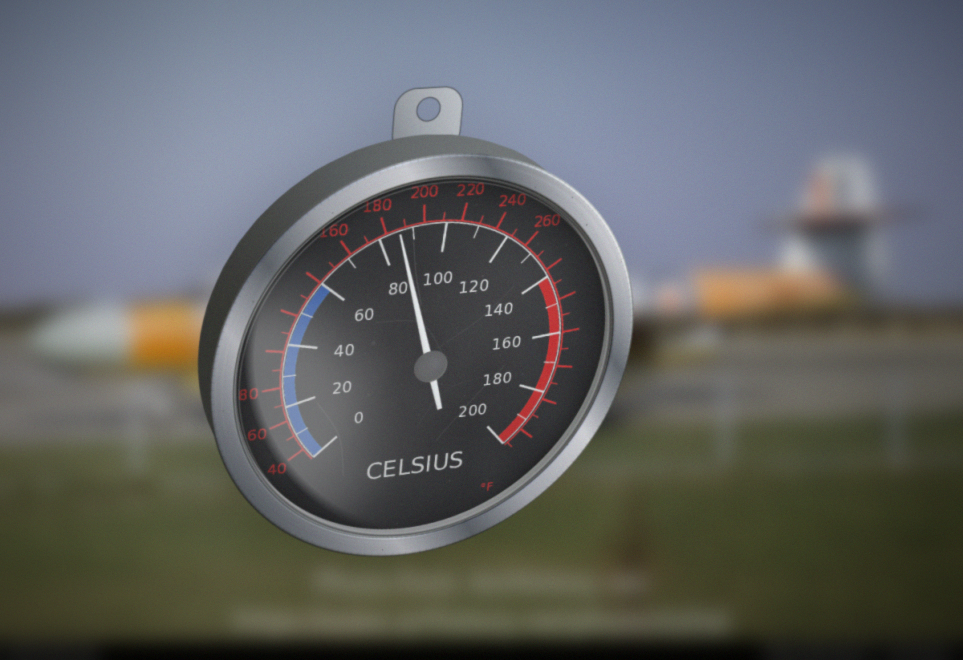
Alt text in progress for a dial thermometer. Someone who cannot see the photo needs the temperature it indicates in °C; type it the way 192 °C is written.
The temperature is 85 °C
